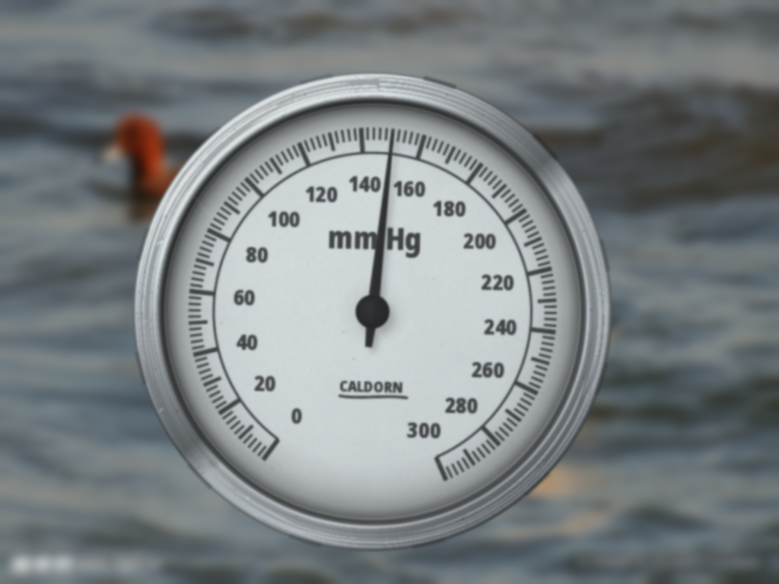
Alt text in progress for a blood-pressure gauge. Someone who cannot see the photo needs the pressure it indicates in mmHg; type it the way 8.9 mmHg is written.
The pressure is 150 mmHg
